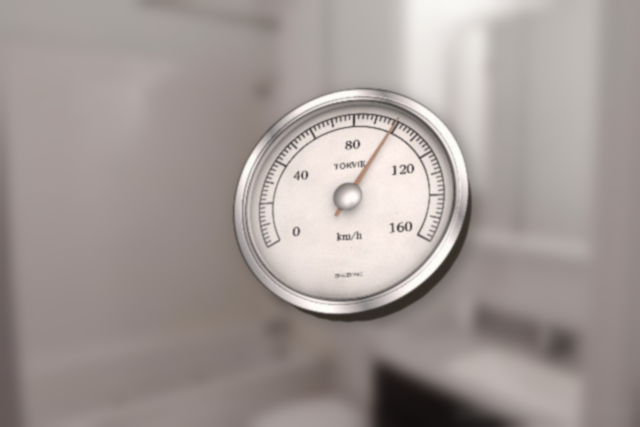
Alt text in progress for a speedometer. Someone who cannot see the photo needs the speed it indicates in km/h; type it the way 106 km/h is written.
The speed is 100 km/h
